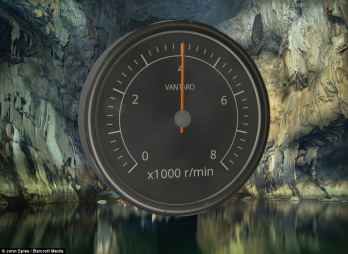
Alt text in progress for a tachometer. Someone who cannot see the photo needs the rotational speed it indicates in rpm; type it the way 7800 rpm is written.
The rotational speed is 4000 rpm
